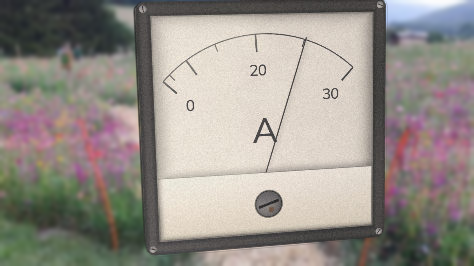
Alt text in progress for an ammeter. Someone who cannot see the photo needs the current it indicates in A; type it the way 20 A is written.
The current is 25 A
